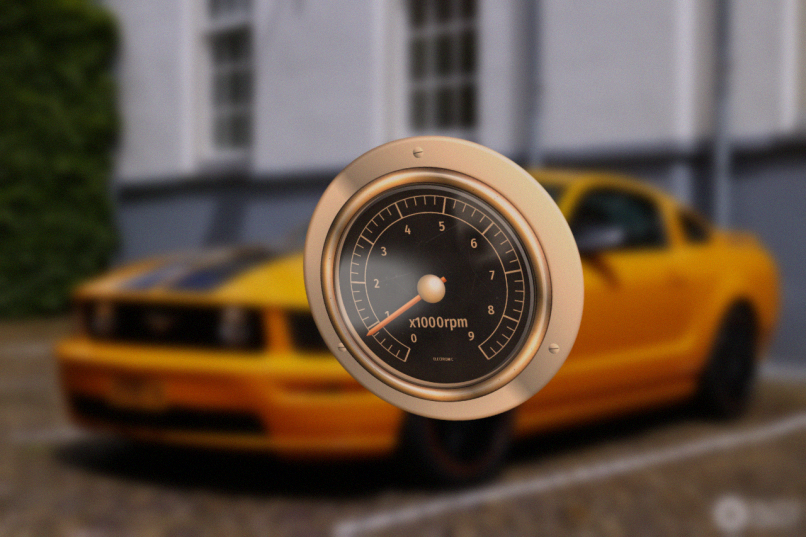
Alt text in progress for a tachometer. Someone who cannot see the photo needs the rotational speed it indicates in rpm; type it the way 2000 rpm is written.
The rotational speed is 900 rpm
